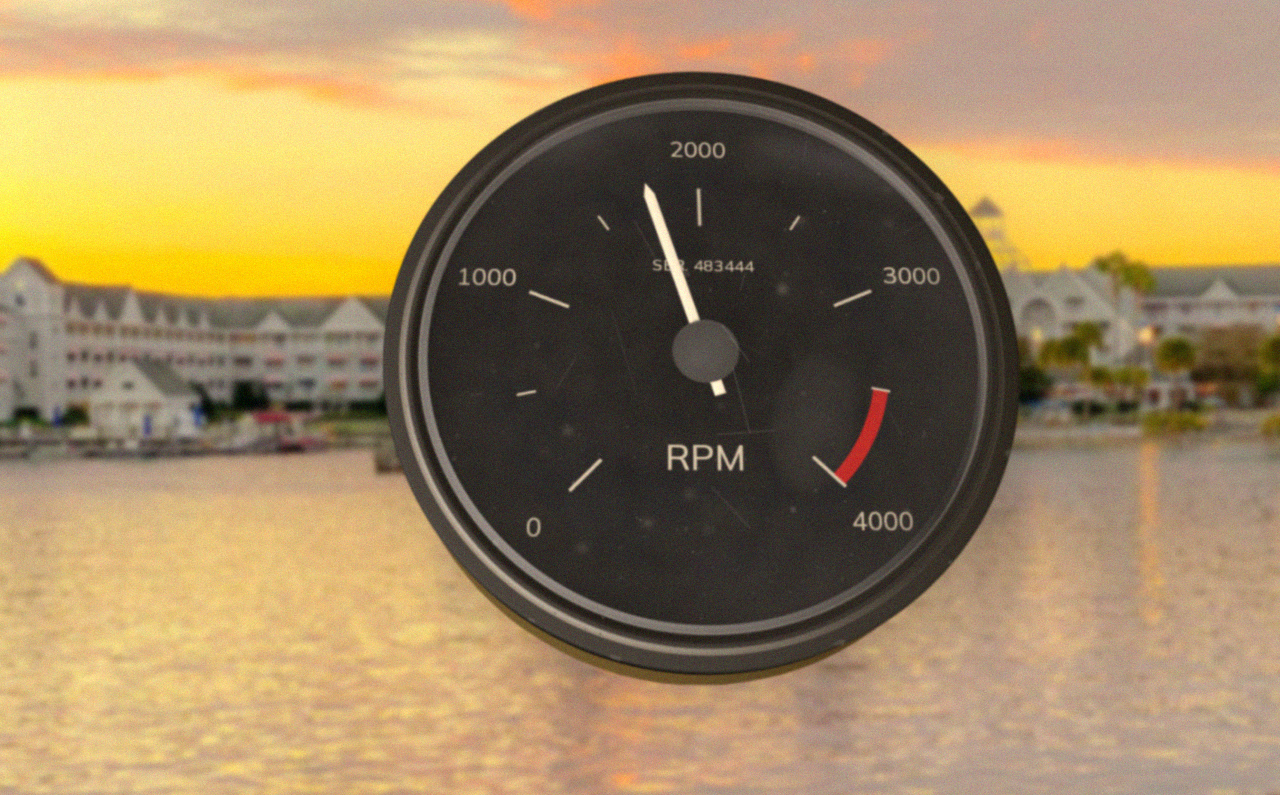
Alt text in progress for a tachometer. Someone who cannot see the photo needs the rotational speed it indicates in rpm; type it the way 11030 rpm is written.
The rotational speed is 1750 rpm
